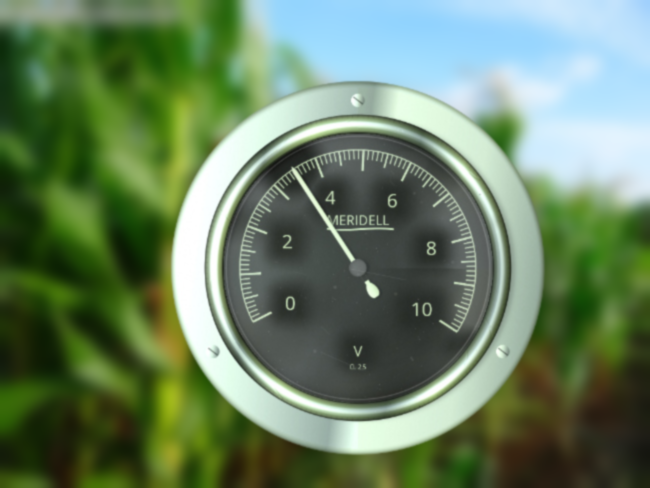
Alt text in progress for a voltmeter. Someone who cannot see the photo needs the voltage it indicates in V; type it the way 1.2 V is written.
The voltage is 3.5 V
